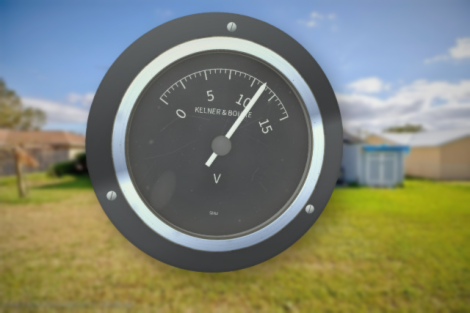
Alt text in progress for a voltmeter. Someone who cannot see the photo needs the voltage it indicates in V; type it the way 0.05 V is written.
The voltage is 11 V
